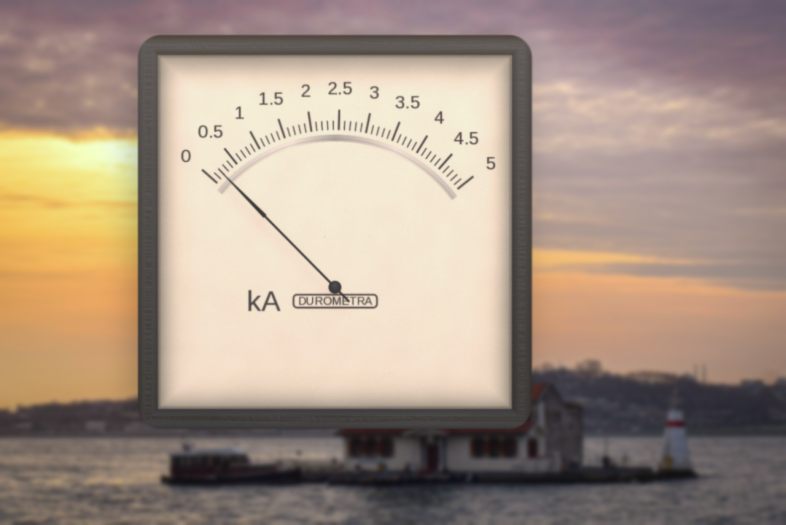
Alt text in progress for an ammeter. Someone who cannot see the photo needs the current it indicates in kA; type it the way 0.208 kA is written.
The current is 0.2 kA
